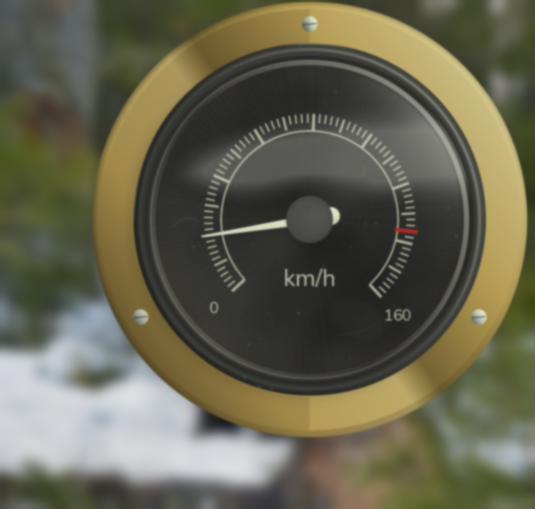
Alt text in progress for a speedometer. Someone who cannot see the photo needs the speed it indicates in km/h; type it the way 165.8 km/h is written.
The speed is 20 km/h
